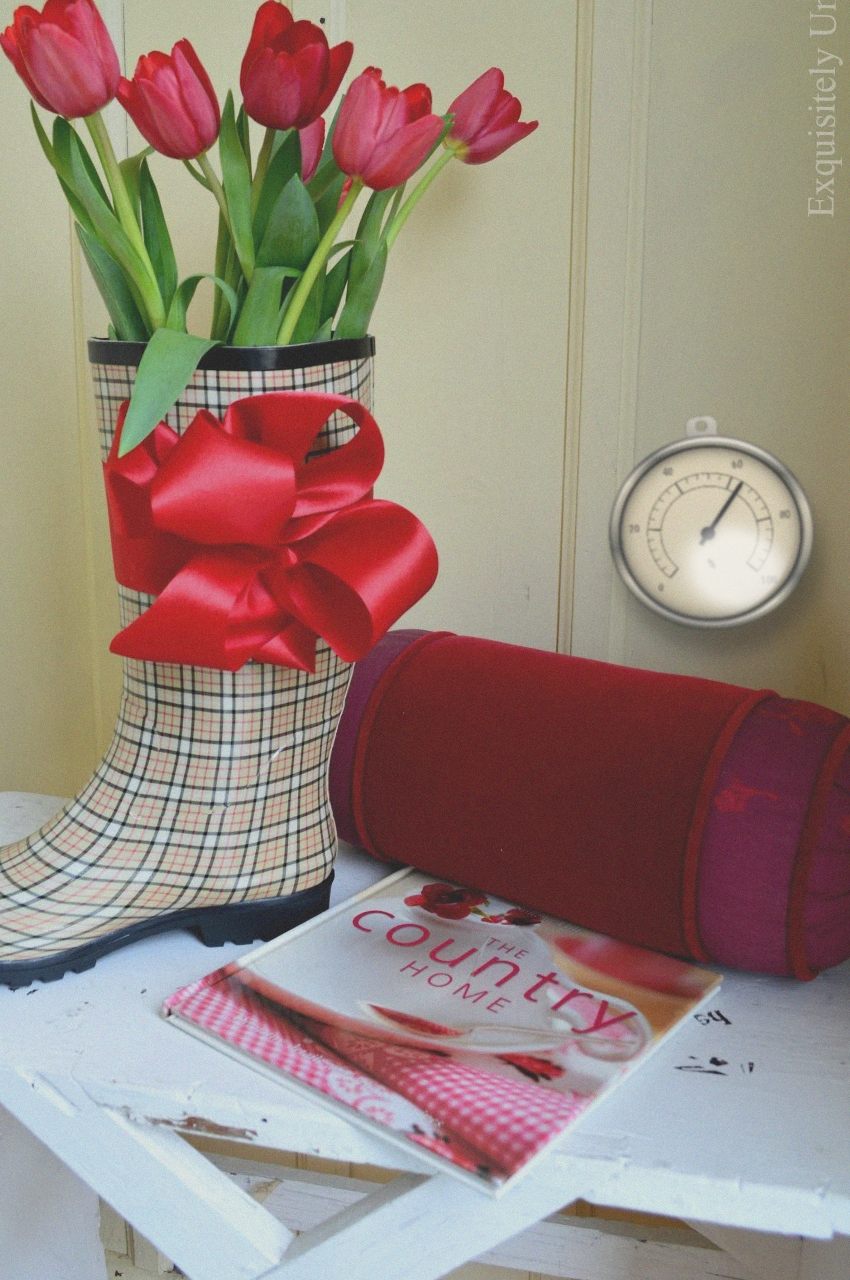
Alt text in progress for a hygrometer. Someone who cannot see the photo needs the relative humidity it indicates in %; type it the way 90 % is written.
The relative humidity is 64 %
